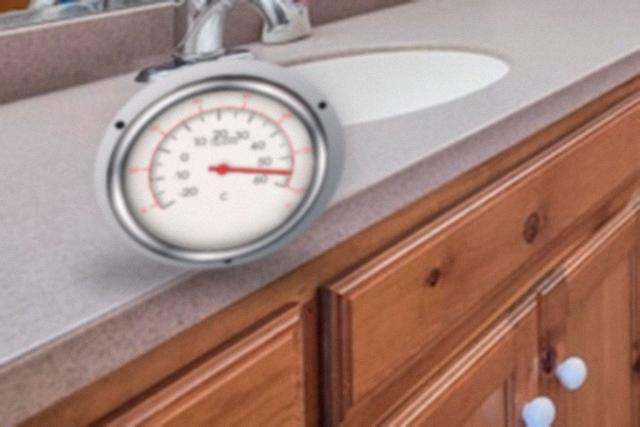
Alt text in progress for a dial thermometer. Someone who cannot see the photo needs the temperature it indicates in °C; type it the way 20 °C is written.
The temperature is 55 °C
